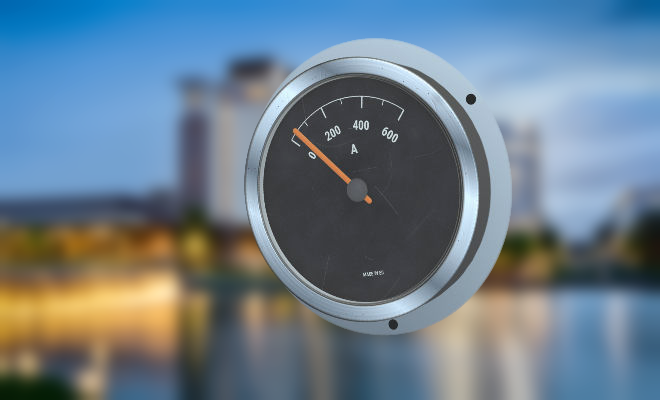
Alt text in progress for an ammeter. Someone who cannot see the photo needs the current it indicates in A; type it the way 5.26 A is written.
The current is 50 A
